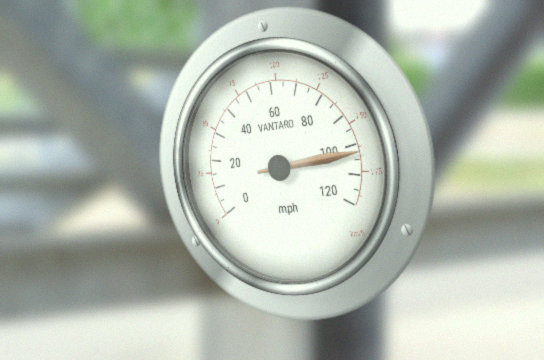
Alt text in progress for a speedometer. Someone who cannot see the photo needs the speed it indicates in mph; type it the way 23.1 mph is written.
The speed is 102.5 mph
